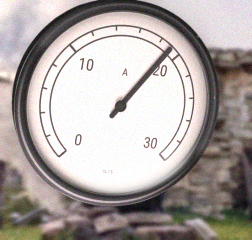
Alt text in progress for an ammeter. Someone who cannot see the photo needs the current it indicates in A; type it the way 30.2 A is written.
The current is 19 A
